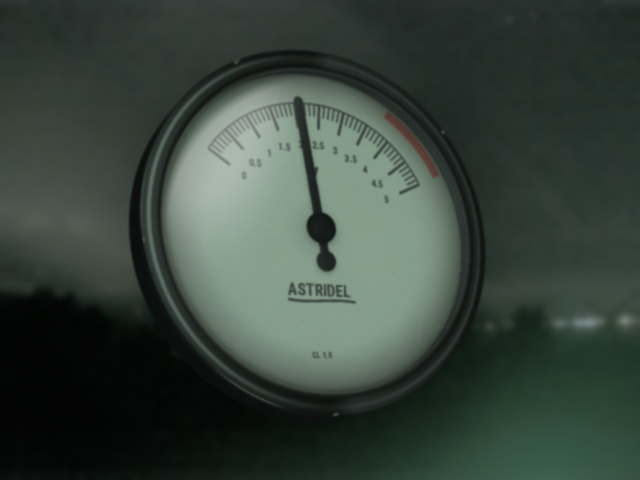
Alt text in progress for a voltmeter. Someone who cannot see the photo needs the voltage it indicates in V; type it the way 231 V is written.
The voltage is 2 V
